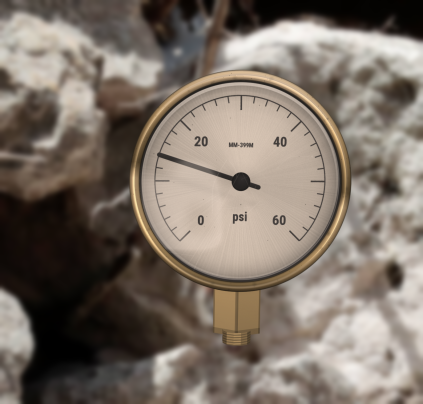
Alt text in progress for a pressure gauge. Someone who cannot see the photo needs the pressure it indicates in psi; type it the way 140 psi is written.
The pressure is 14 psi
